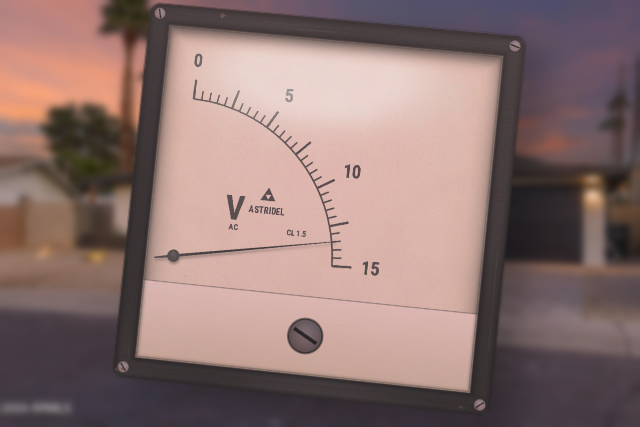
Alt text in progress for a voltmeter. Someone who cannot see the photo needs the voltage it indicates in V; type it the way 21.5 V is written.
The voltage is 13.5 V
